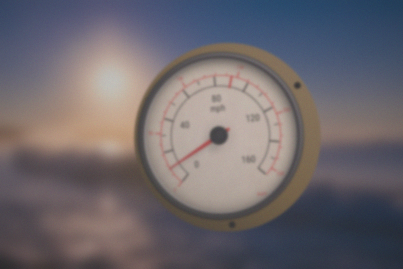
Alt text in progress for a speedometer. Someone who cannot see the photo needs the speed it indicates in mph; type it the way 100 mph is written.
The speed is 10 mph
